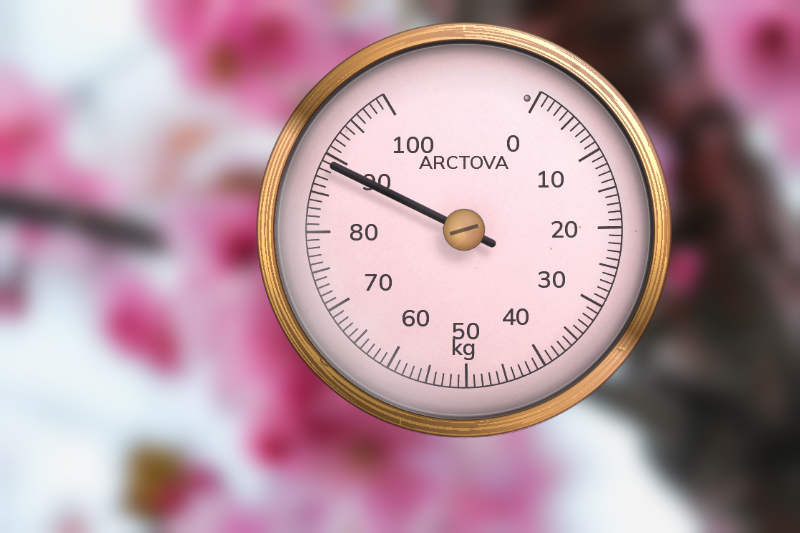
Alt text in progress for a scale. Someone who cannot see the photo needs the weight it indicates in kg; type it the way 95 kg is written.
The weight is 89 kg
